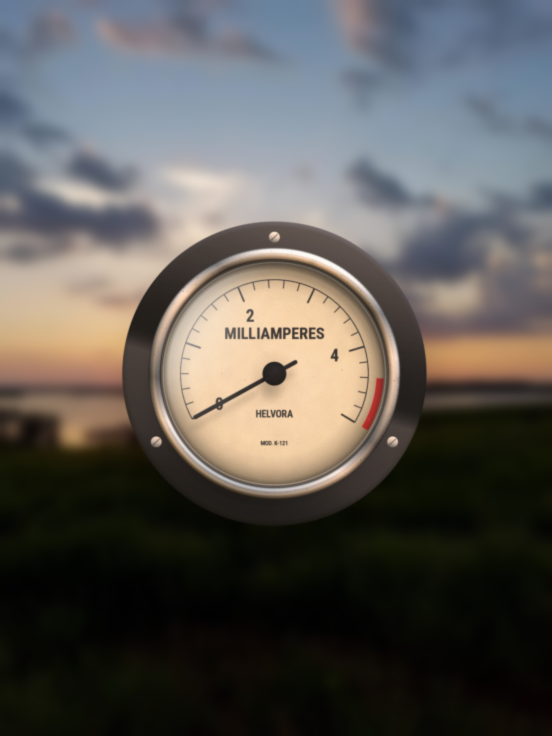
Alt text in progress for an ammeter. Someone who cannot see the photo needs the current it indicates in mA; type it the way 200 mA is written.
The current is 0 mA
